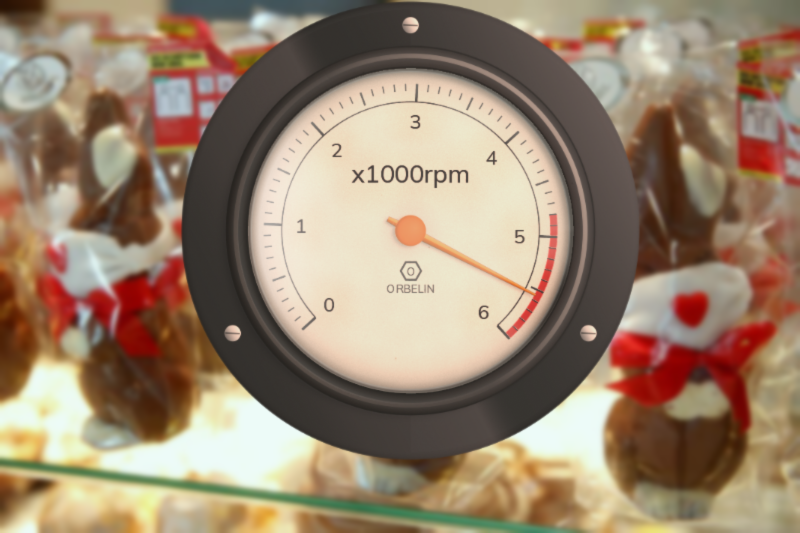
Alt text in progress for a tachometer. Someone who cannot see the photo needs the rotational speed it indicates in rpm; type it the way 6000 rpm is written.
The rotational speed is 5550 rpm
